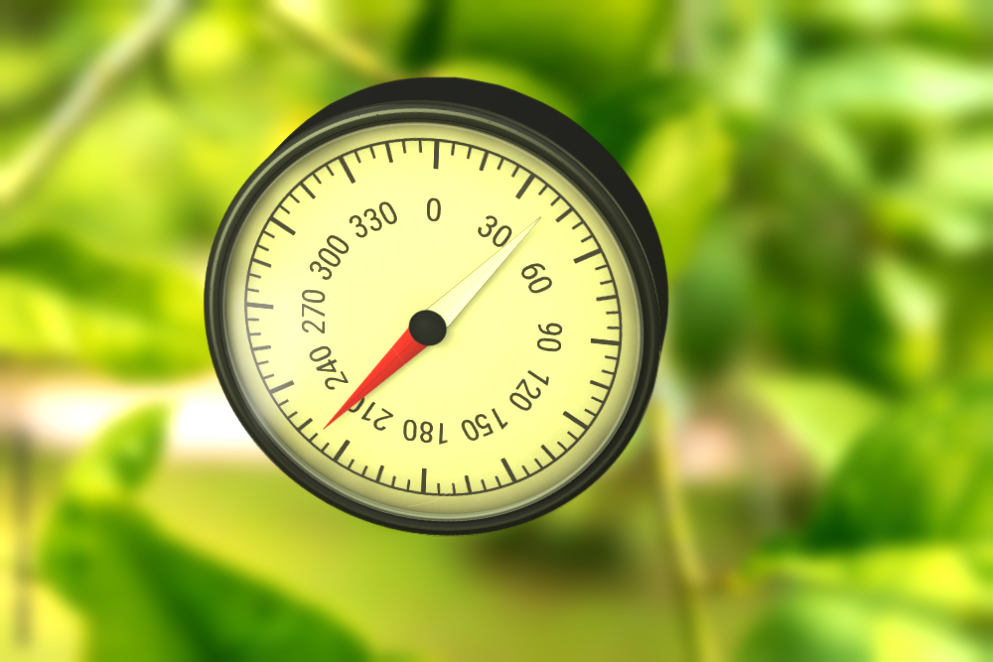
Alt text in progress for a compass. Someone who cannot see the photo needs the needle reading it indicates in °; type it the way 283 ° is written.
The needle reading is 220 °
